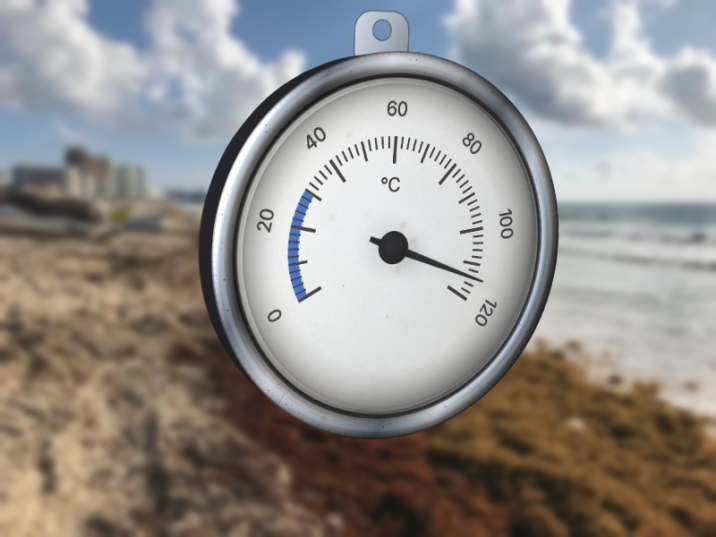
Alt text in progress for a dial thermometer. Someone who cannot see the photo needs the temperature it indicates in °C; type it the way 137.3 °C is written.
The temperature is 114 °C
